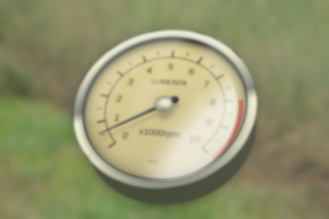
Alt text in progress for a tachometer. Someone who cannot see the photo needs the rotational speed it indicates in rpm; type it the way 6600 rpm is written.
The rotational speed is 500 rpm
